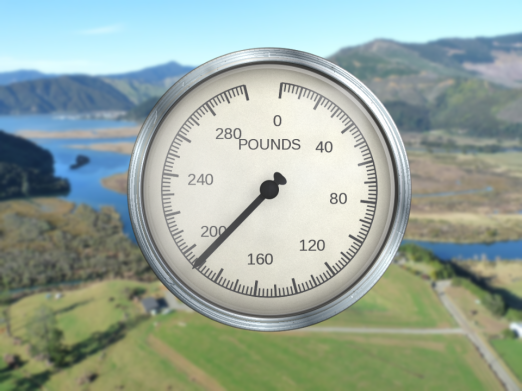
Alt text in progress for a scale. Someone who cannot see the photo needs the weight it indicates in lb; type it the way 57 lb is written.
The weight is 192 lb
